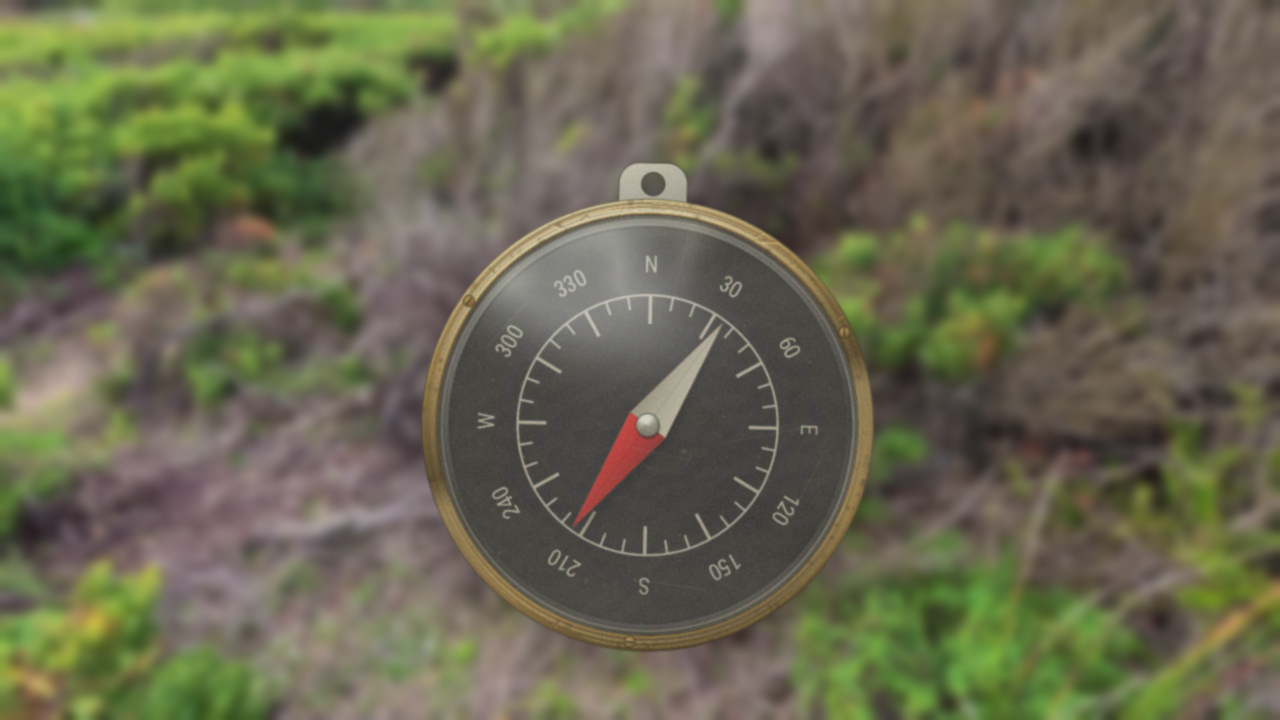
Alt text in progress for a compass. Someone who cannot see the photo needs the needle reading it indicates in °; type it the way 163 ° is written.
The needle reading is 215 °
